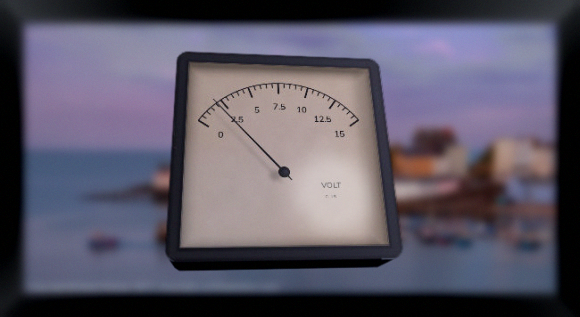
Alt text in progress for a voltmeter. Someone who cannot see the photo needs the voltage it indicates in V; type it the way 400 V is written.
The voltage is 2 V
